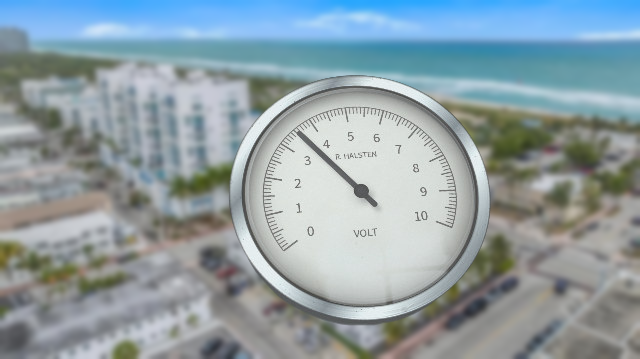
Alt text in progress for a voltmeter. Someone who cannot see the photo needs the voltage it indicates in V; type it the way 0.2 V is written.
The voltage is 3.5 V
